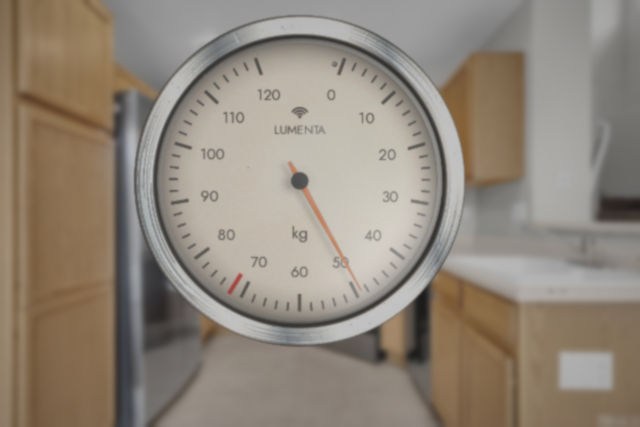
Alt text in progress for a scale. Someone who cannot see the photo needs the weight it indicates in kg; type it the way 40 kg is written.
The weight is 49 kg
